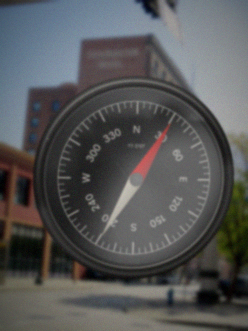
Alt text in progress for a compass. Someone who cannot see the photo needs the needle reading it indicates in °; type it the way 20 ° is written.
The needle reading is 30 °
